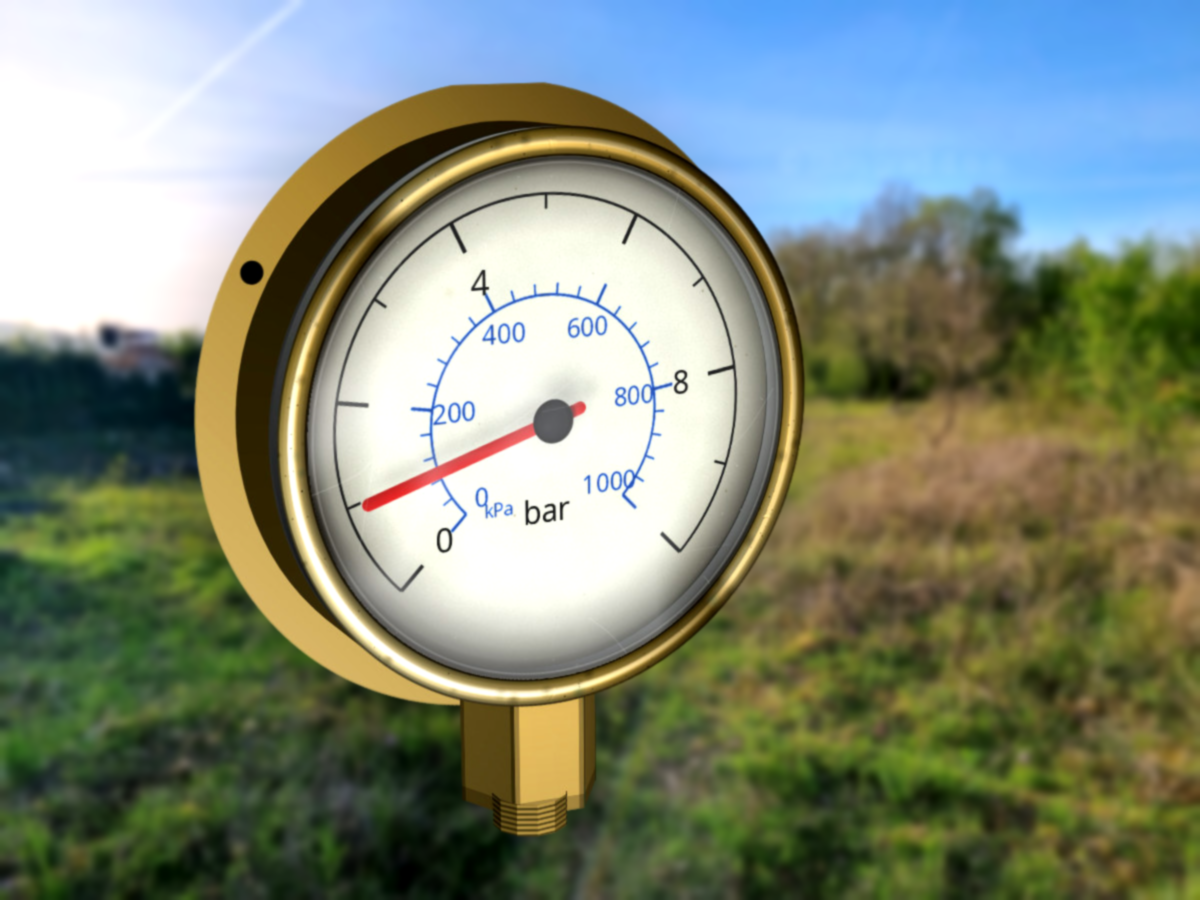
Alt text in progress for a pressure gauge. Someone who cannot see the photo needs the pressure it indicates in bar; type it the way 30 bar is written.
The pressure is 1 bar
